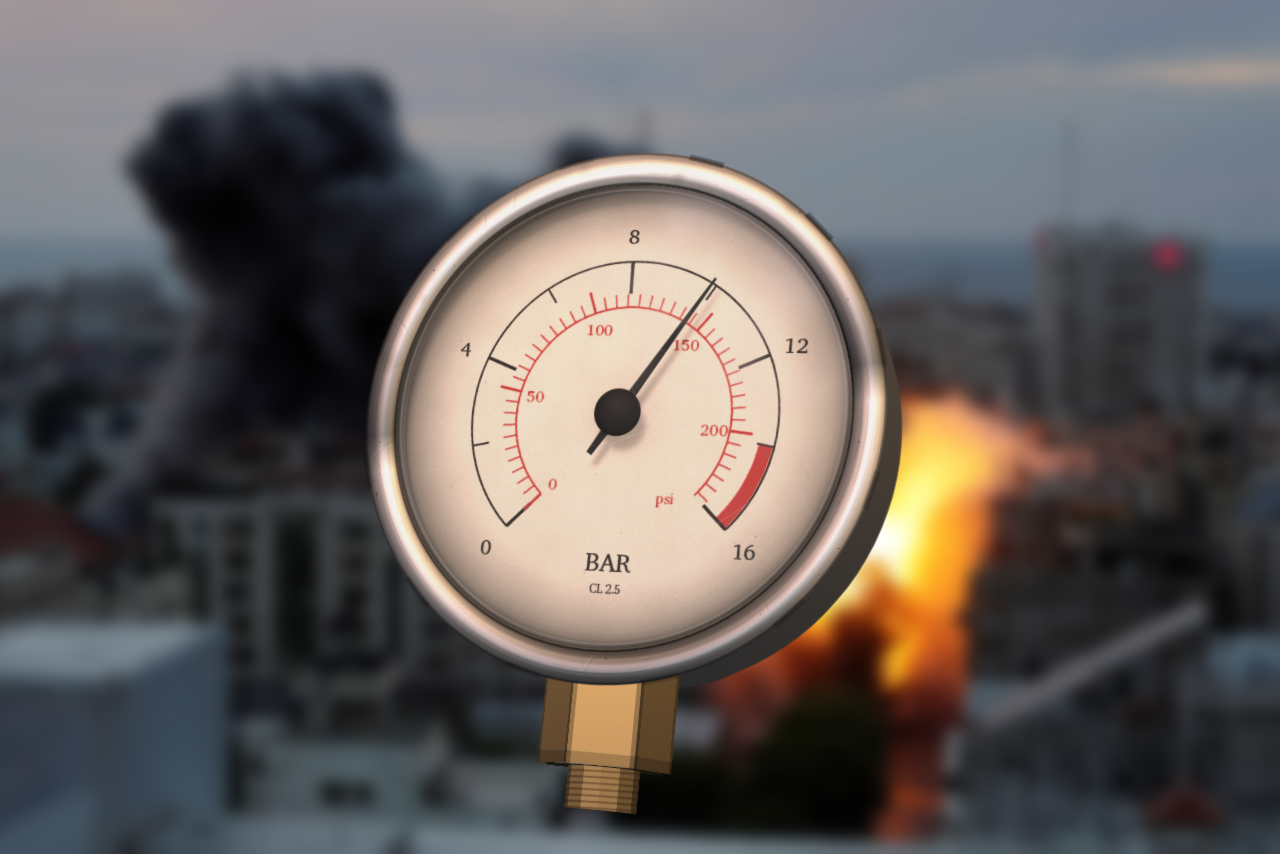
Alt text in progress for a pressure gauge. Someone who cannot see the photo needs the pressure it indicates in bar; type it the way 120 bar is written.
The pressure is 10 bar
